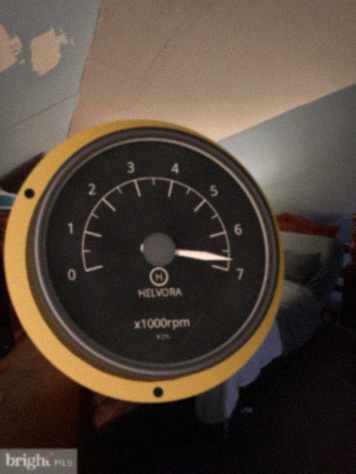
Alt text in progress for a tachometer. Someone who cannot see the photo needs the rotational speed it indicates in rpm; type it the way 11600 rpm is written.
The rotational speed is 6750 rpm
